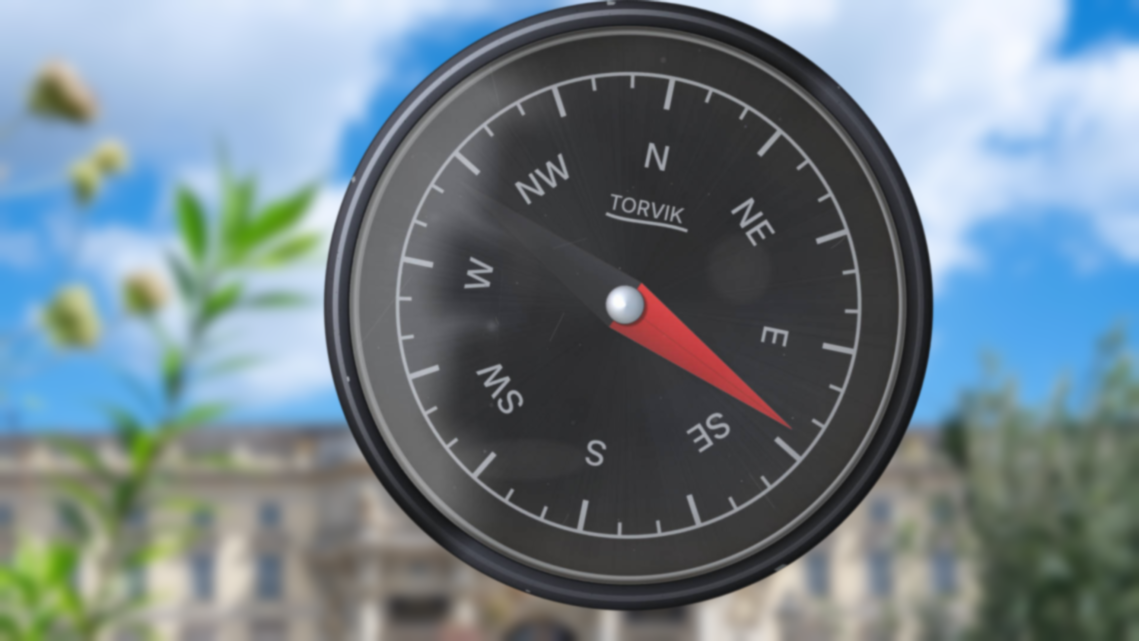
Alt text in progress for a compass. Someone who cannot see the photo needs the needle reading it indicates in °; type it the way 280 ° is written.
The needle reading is 115 °
